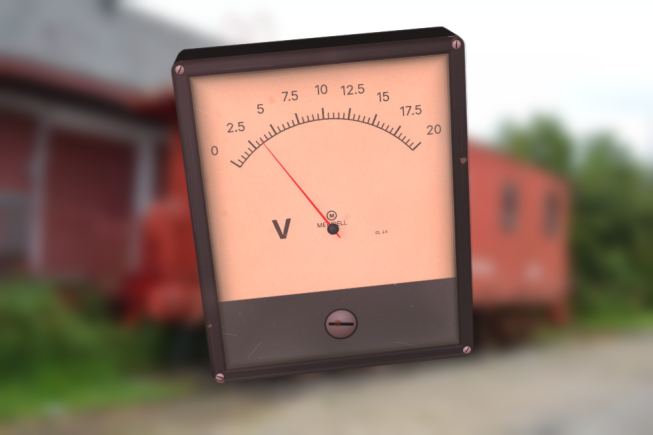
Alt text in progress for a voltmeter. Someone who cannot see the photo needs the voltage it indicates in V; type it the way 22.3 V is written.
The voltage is 3.5 V
